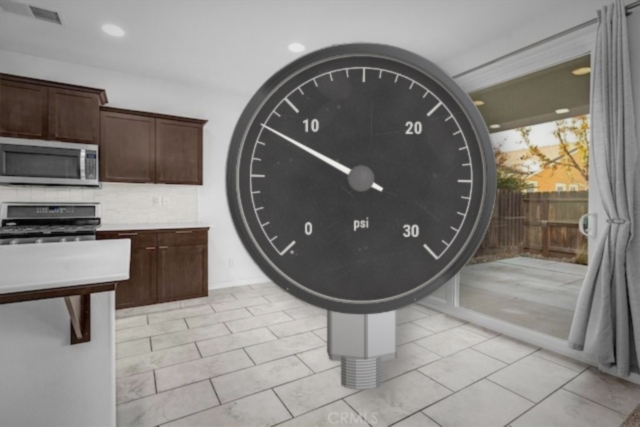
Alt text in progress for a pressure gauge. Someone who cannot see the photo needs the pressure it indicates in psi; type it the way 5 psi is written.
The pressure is 8 psi
